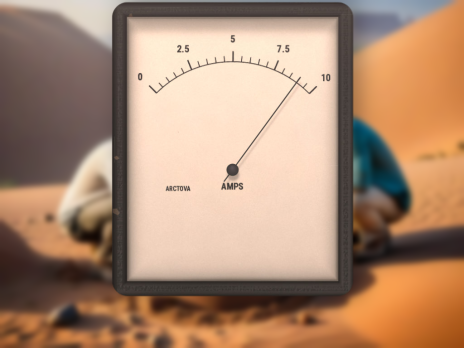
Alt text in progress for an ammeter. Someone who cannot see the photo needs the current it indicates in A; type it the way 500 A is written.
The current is 9 A
